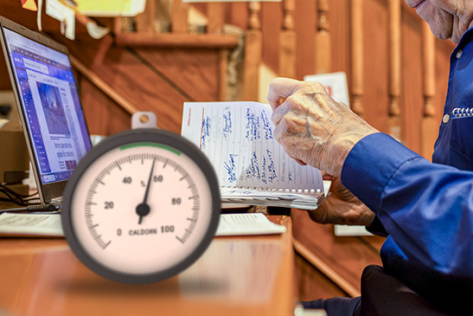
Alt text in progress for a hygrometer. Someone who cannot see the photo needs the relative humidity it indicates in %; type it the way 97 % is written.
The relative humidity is 55 %
